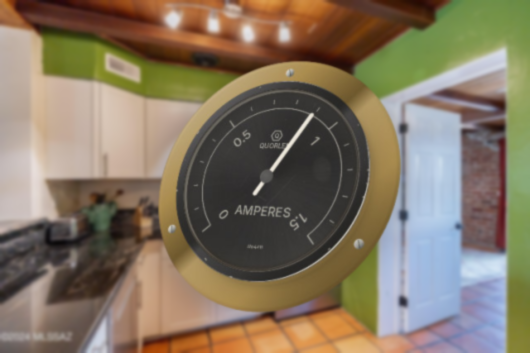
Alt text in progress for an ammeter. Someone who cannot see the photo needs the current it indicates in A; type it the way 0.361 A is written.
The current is 0.9 A
